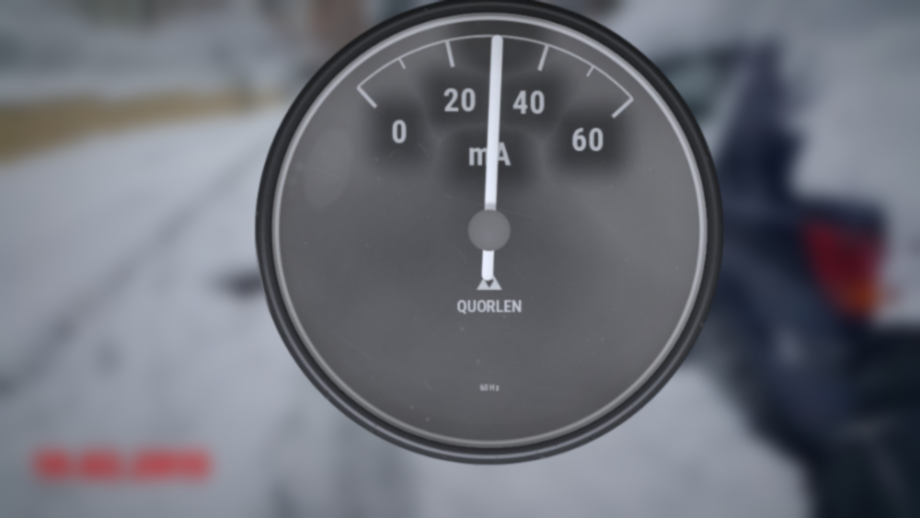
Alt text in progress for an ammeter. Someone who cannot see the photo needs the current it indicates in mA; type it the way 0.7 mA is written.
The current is 30 mA
